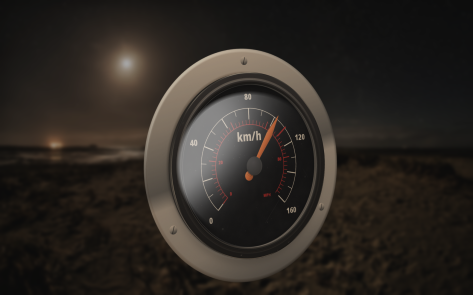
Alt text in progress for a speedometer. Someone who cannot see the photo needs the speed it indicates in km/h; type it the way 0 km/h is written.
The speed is 100 km/h
